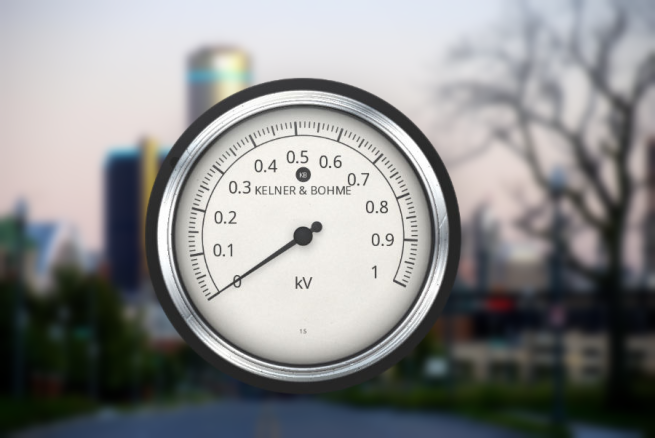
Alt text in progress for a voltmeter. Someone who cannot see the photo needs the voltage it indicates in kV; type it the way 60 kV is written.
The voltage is 0 kV
